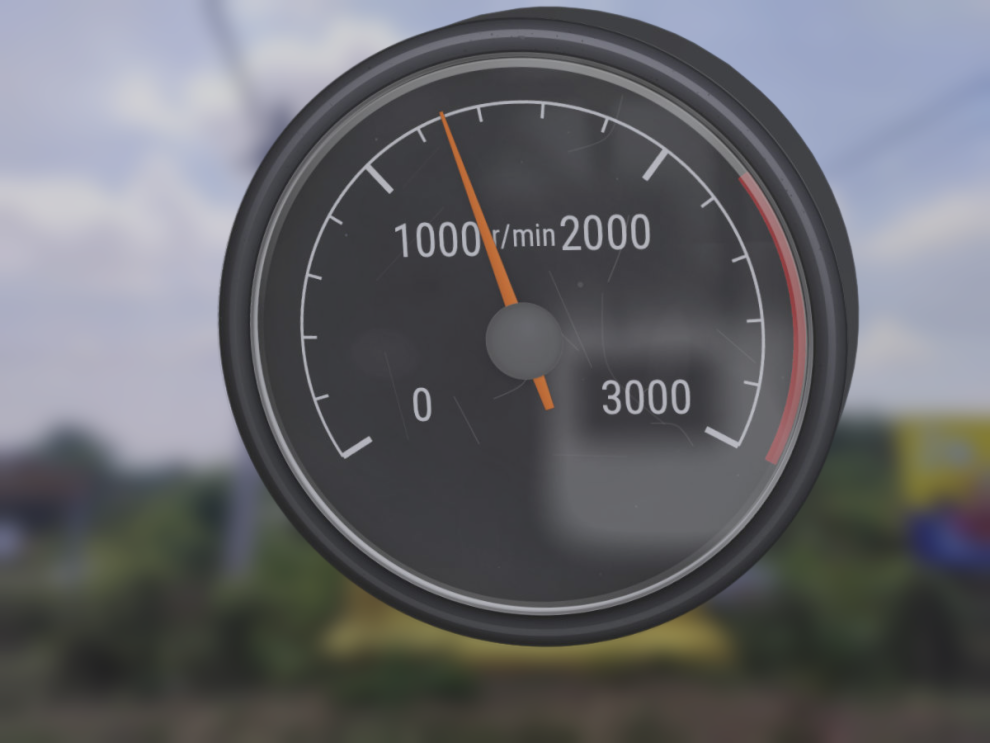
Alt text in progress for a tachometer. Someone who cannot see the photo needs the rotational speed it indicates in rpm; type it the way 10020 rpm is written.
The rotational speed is 1300 rpm
